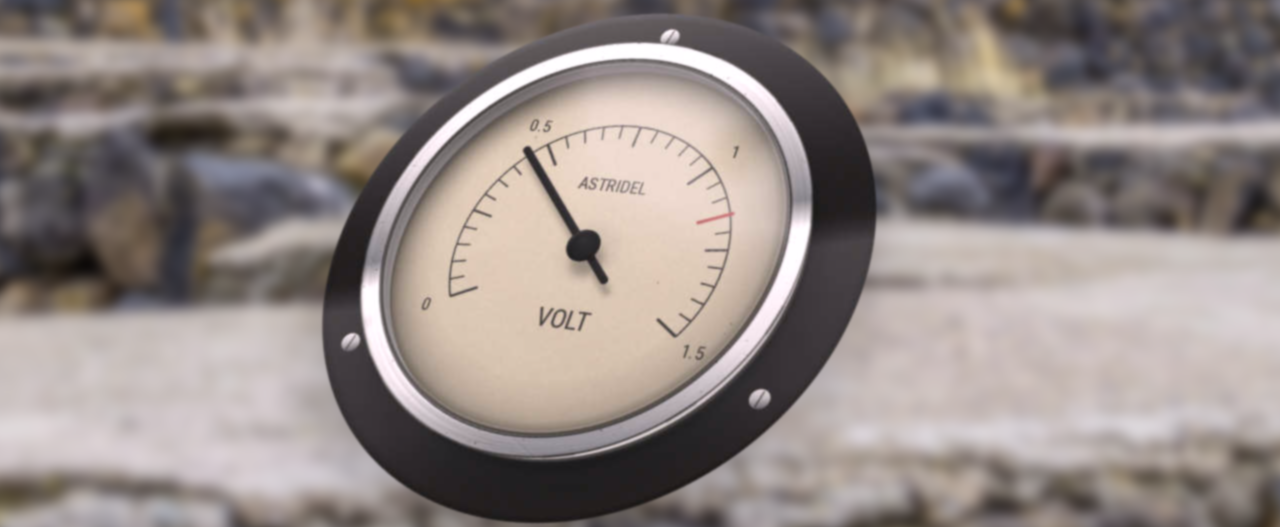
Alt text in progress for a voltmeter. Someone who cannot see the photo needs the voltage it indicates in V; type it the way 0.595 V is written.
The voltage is 0.45 V
